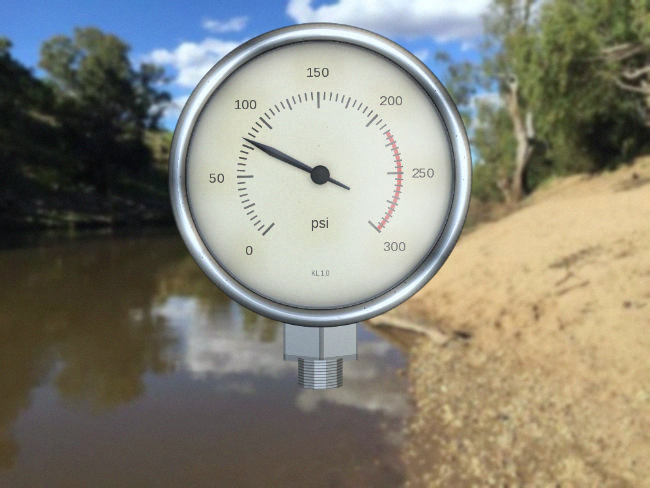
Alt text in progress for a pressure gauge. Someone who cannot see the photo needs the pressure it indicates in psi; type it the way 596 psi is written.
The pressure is 80 psi
